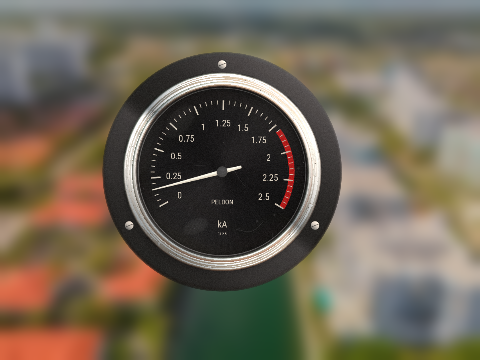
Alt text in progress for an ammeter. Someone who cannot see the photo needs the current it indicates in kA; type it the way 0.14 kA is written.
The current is 0.15 kA
